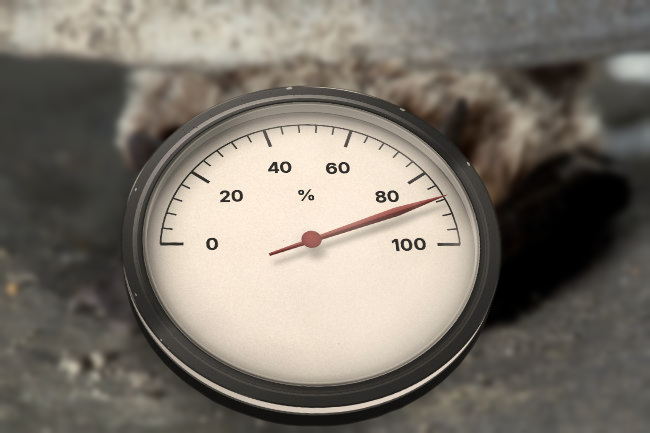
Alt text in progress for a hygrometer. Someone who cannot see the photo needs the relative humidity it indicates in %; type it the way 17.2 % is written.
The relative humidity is 88 %
